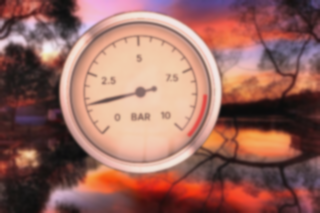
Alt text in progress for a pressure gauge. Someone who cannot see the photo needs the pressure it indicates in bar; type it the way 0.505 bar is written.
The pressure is 1.25 bar
